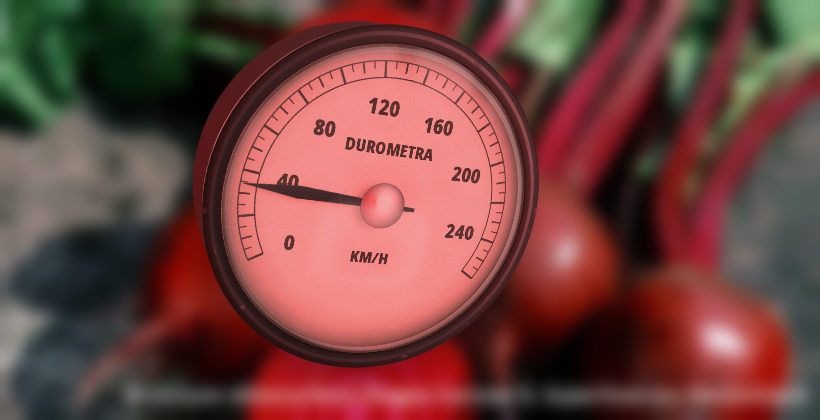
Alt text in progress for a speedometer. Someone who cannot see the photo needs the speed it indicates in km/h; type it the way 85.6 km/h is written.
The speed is 35 km/h
